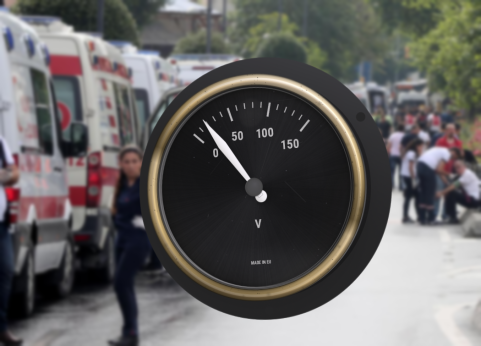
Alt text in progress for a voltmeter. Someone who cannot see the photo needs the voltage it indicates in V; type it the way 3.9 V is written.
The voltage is 20 V
